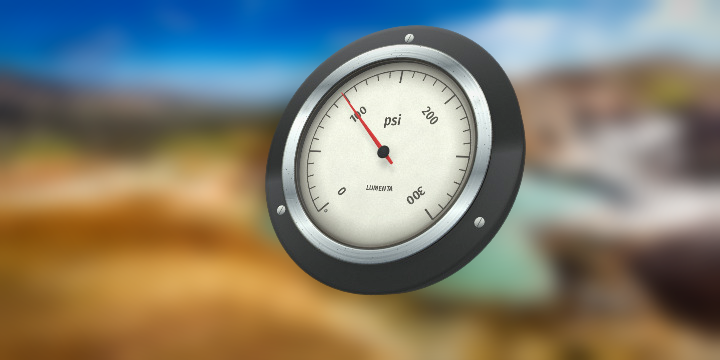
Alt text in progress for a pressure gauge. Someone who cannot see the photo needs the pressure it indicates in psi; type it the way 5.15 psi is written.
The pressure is 100 psi
